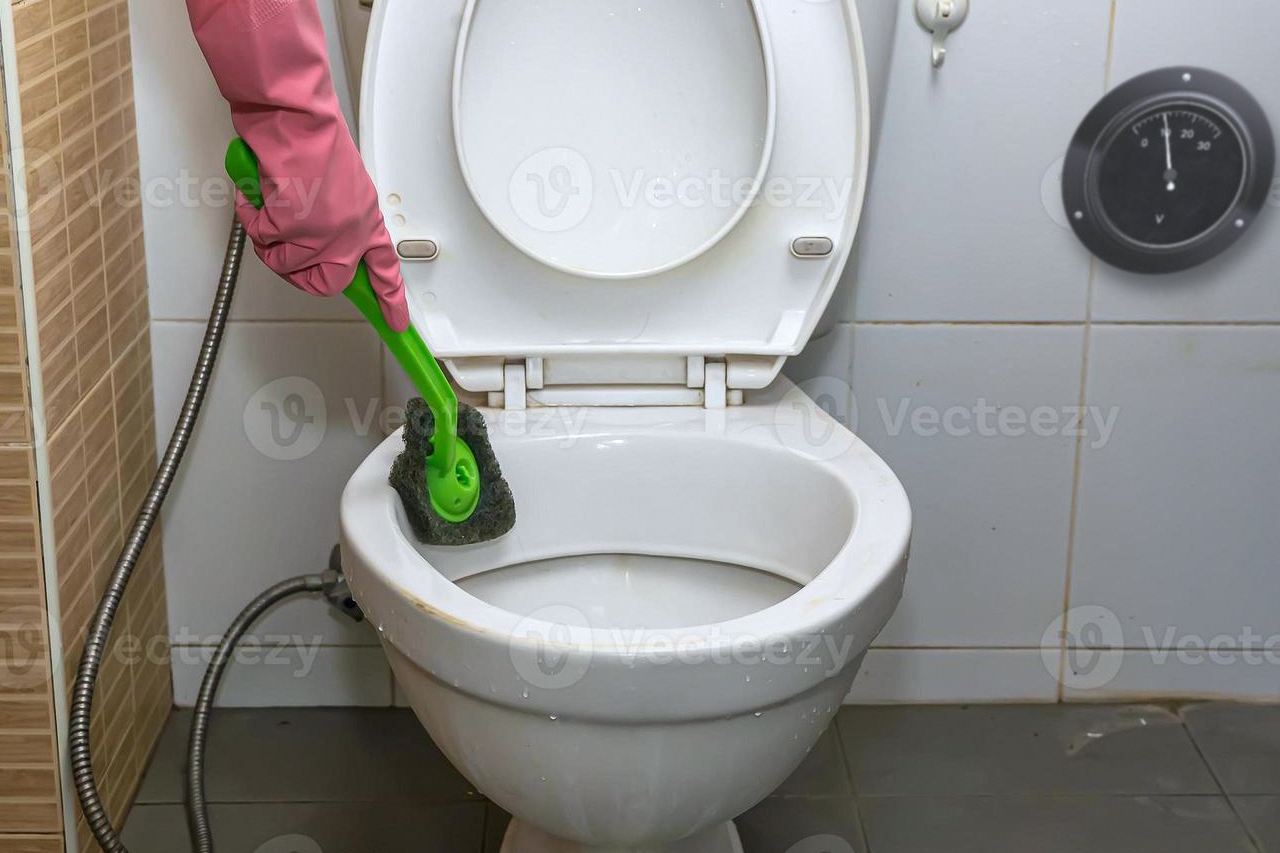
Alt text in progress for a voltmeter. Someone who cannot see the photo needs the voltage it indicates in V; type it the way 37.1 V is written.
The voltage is 10 V
